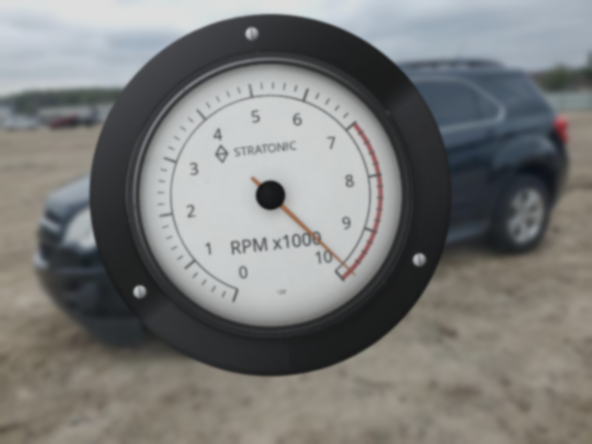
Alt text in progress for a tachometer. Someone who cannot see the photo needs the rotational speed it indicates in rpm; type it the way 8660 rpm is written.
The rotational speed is 9800 rpm
